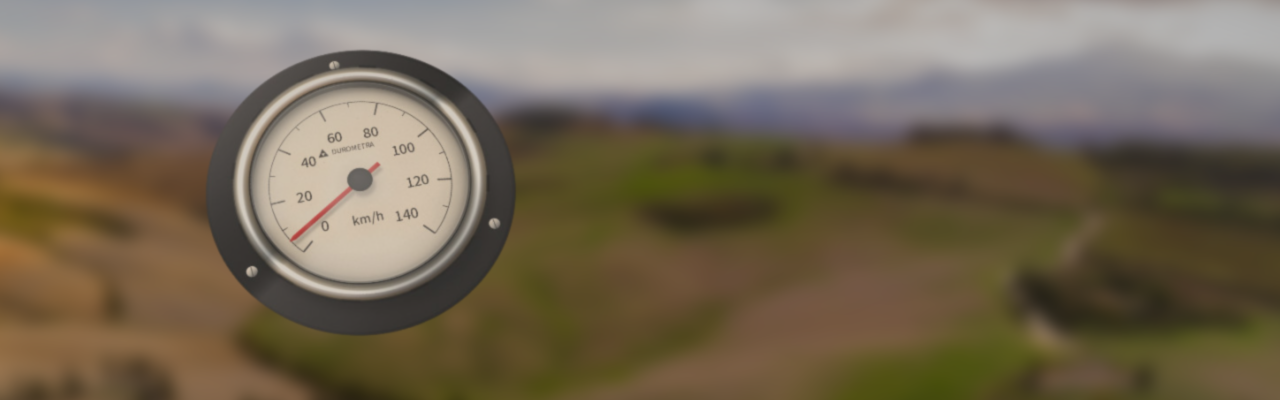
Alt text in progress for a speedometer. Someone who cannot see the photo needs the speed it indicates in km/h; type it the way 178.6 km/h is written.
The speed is 5 km/h
